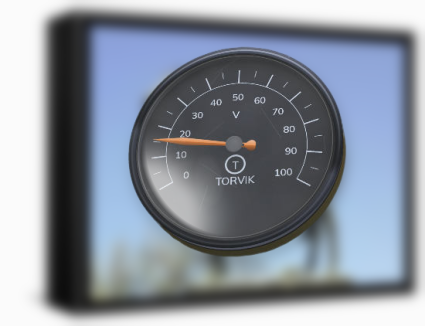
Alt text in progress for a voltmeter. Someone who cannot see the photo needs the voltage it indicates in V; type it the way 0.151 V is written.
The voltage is 15 V
